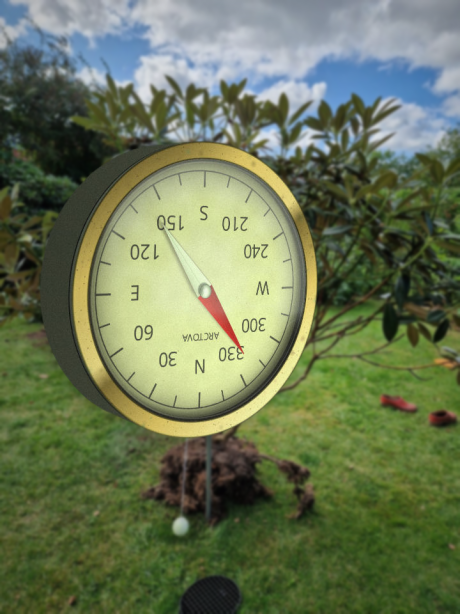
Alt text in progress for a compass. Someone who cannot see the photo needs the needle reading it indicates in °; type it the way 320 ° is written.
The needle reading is 322.5 °
